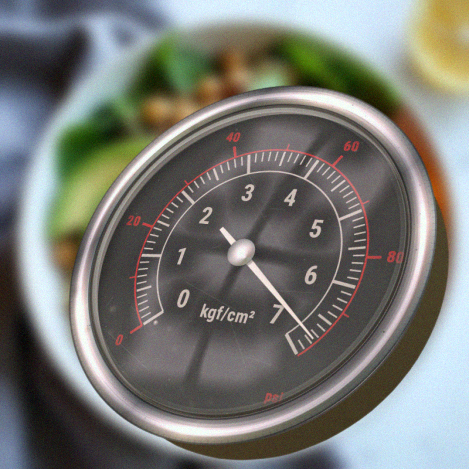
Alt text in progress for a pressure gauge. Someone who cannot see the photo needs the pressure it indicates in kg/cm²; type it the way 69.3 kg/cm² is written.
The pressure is 6.75 kg/cm²
